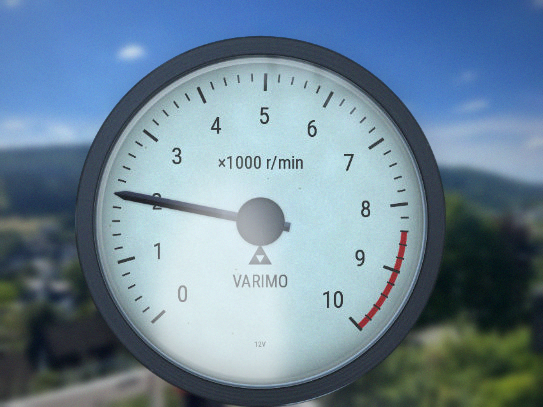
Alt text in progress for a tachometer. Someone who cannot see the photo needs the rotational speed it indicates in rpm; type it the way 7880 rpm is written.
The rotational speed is 2000 rpm
